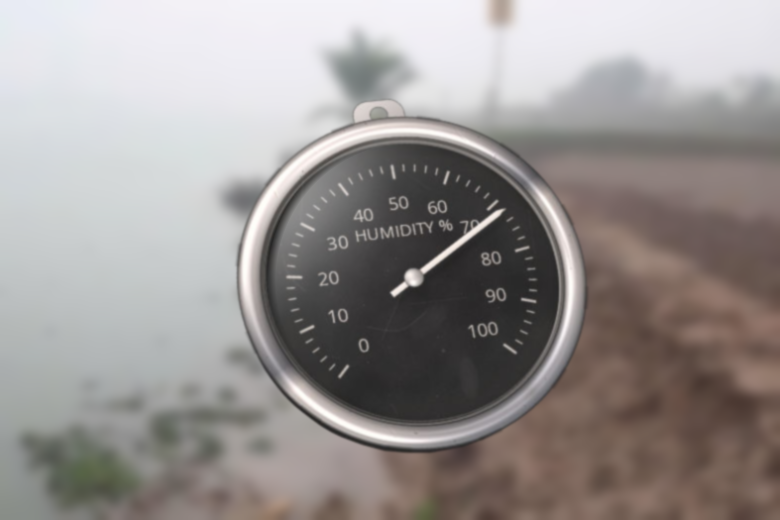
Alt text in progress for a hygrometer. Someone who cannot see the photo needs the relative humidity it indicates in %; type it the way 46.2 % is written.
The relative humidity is 72 %
